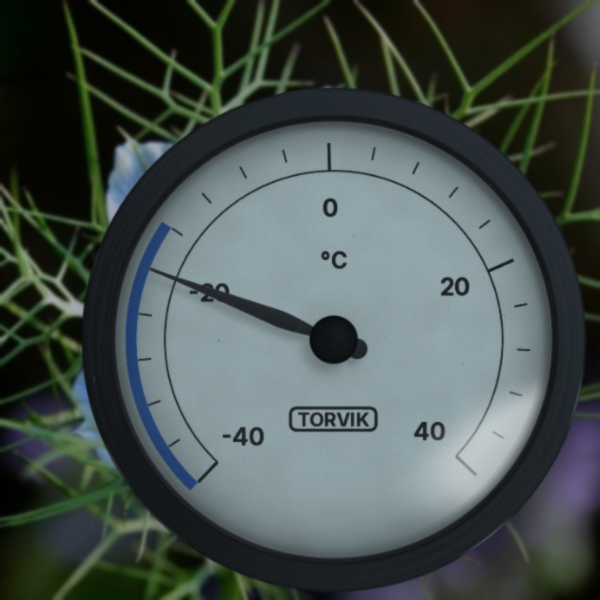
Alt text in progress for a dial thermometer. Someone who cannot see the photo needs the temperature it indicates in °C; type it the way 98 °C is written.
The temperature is -20 °C
